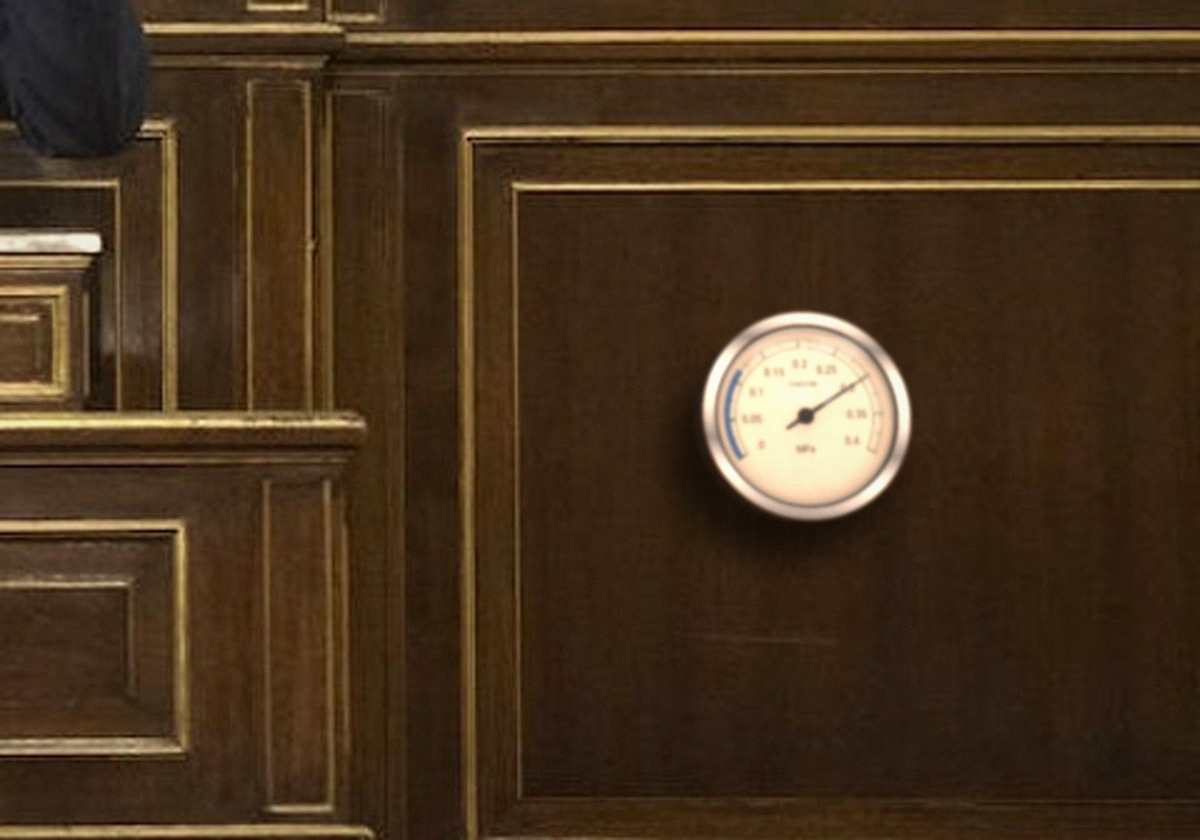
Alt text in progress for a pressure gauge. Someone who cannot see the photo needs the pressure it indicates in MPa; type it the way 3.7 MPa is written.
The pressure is 0.3 MPa
